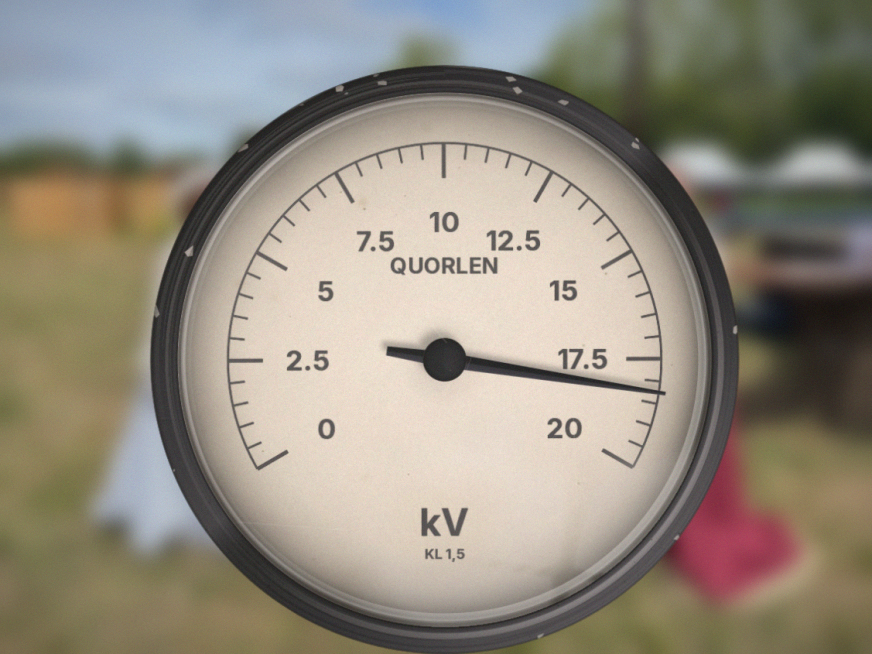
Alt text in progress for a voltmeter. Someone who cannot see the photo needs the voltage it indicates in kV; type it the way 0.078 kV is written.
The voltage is 18.25 kV
